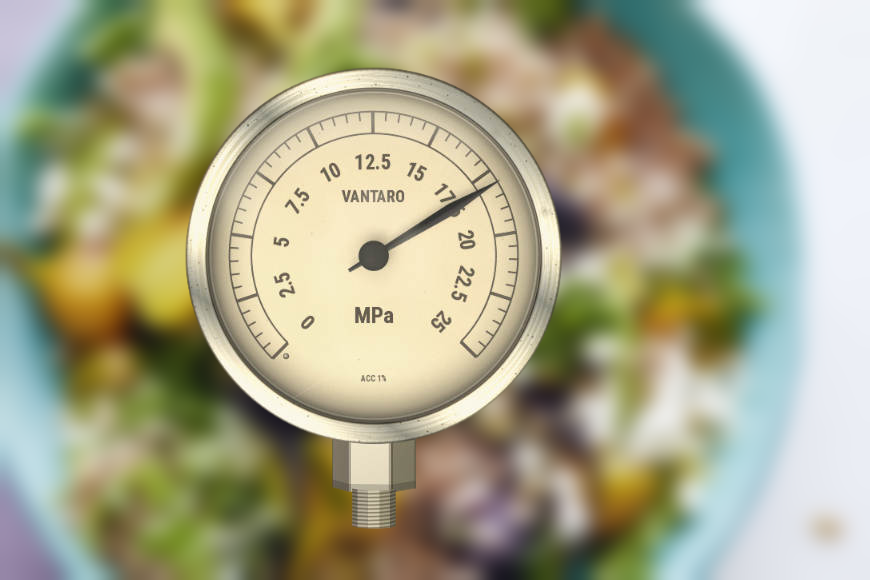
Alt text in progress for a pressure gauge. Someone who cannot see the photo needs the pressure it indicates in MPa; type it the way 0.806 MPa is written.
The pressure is 18 MPa
